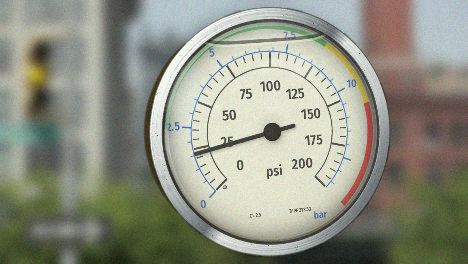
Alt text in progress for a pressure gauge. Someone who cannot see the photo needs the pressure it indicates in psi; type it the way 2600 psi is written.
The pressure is 22.5 psi
